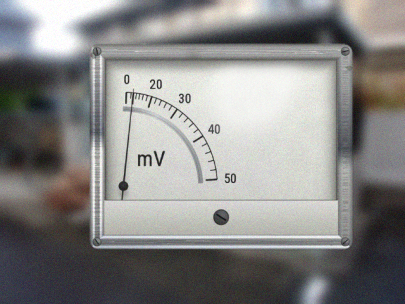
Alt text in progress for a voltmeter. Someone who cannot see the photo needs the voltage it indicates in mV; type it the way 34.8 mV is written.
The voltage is 10 mV
